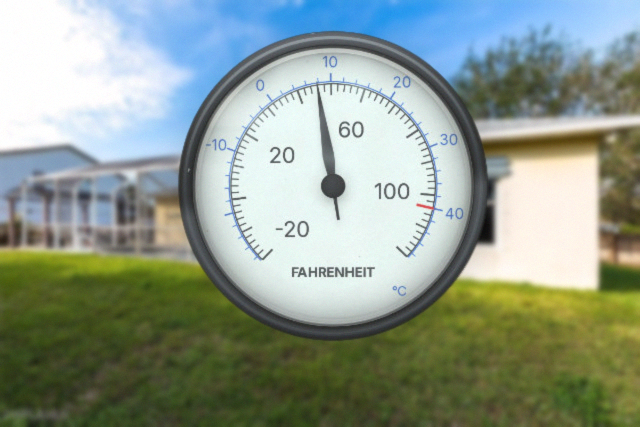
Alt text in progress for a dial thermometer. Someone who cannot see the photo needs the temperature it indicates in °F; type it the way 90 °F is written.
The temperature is 46 °F
